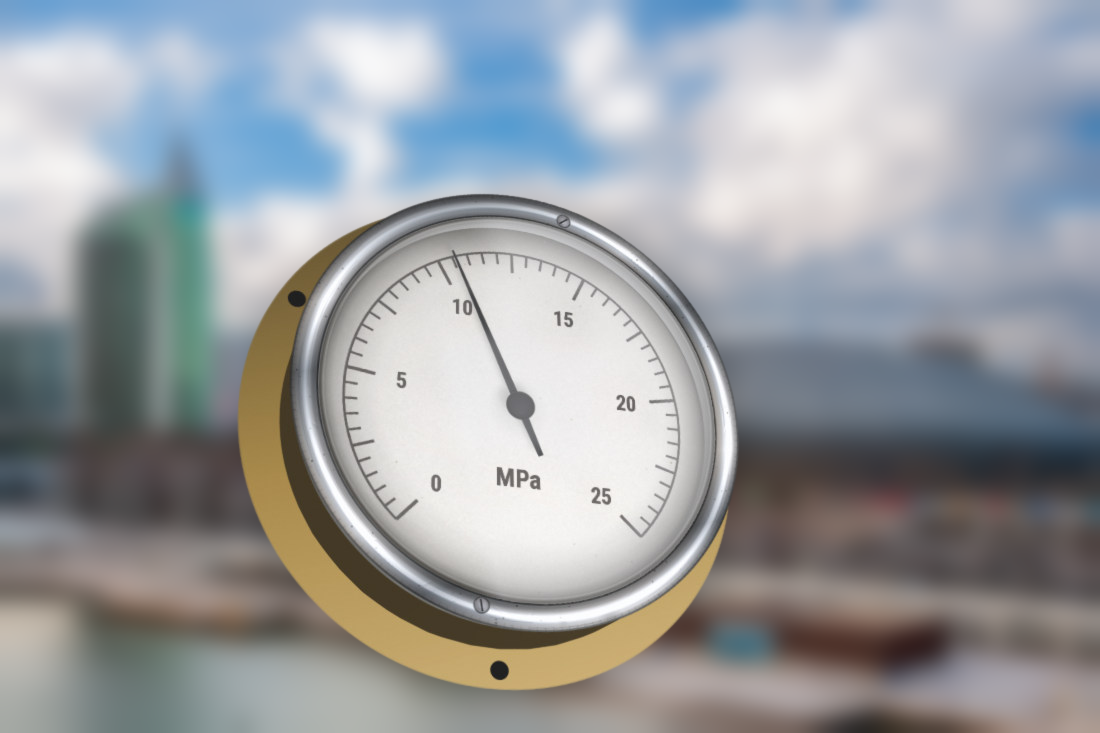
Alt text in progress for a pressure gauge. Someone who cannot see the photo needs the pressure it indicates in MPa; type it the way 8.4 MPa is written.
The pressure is 10.5 MPa
